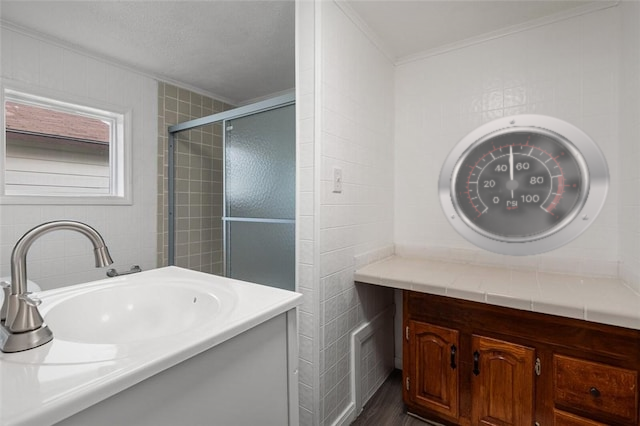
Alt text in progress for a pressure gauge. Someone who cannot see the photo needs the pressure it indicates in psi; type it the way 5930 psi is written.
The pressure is 50 psi
